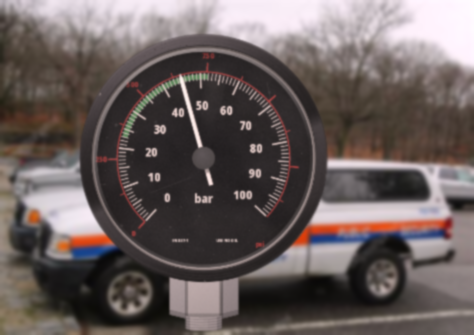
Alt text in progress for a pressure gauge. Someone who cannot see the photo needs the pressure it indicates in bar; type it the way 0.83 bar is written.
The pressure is 45 bar
